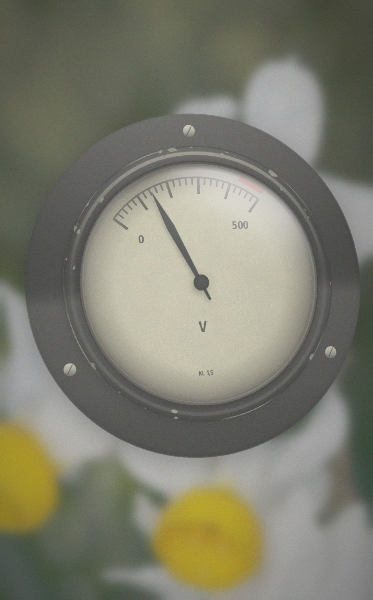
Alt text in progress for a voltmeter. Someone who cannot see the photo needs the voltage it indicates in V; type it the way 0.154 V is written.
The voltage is 140 V
